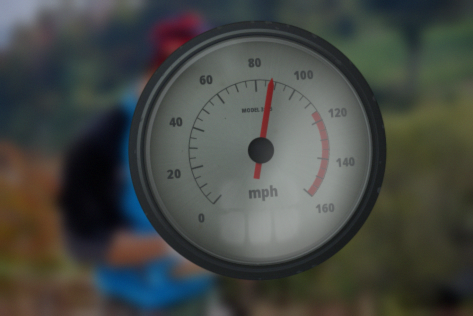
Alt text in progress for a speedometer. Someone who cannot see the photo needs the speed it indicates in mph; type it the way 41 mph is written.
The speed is 87.5 mph
